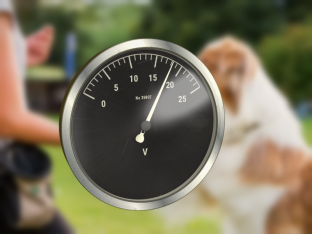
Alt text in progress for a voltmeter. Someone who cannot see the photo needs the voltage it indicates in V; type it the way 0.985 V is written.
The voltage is 18 V
